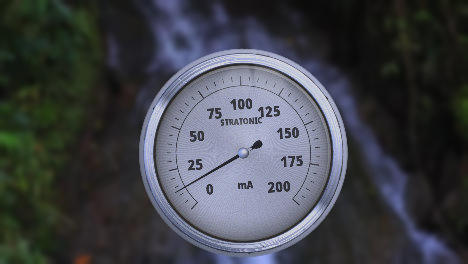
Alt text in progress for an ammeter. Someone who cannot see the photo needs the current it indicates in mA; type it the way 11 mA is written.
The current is 12.5 mA
